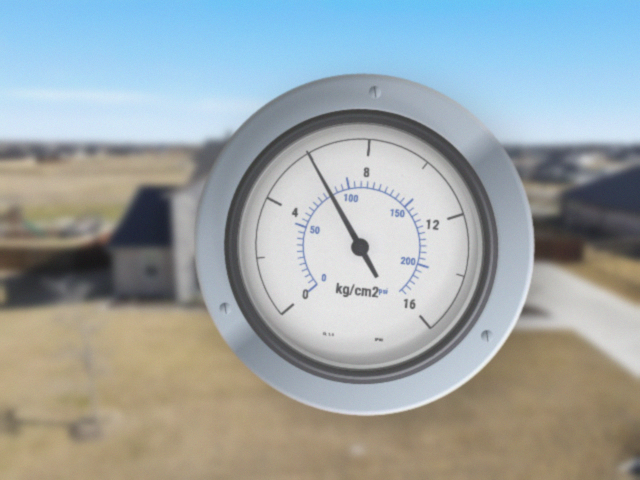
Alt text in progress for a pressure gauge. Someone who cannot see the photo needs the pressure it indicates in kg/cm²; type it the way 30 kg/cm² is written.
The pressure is 6 kg/cm²
